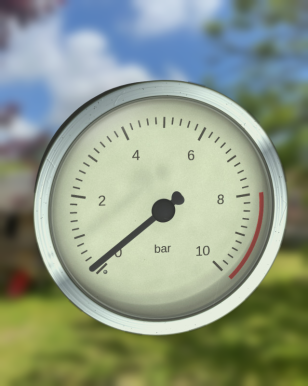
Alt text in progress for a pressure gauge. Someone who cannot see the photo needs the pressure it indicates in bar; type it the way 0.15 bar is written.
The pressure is 0.2 bar
